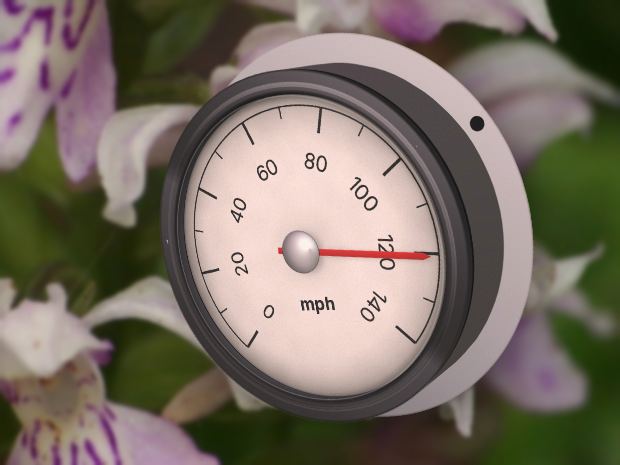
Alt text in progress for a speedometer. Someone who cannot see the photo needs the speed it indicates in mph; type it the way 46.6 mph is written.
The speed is 120 mph
